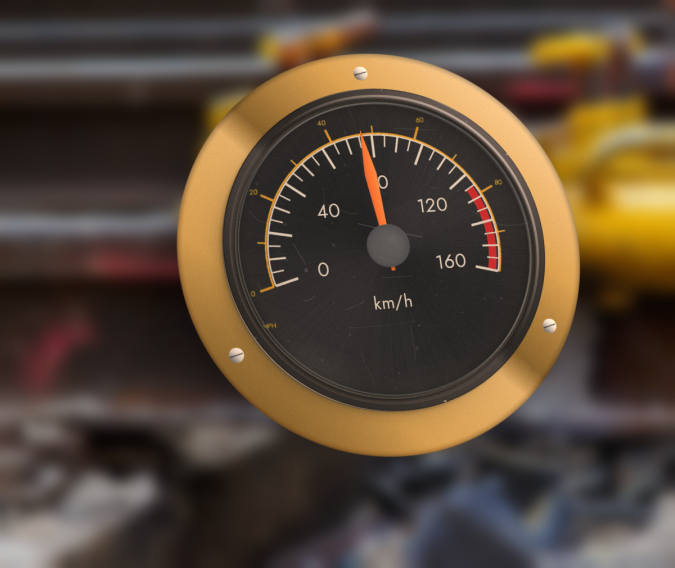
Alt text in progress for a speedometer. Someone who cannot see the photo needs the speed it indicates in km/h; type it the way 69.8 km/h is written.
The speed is 75 km/h
